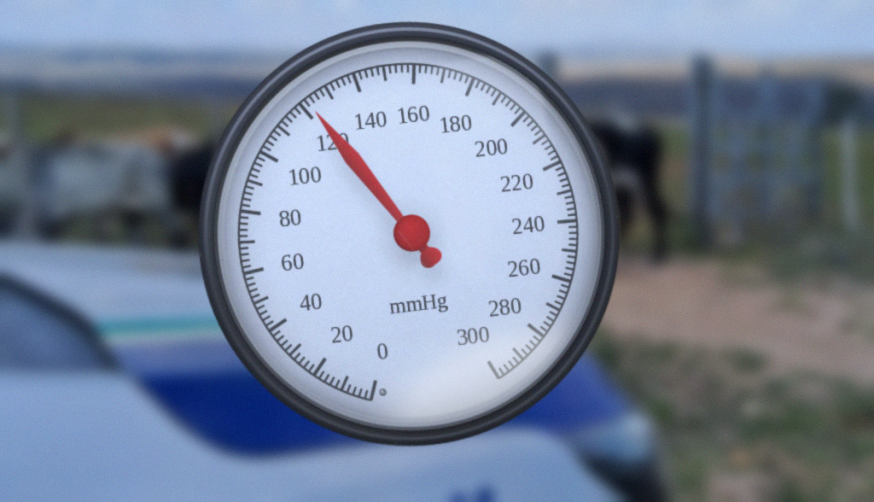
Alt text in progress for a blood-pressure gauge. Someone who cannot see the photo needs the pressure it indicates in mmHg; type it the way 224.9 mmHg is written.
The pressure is 122 mmHg
